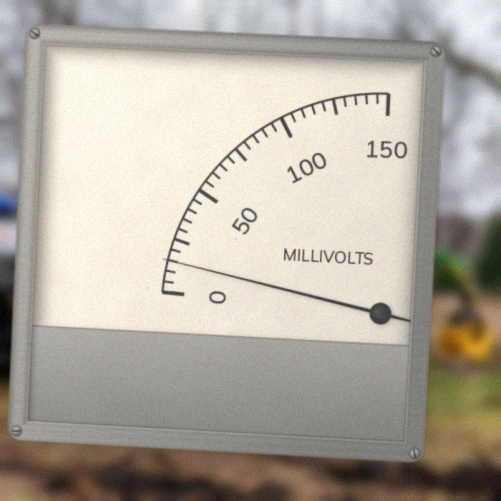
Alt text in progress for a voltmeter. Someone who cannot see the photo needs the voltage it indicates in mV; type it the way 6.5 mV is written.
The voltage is 15 mV
